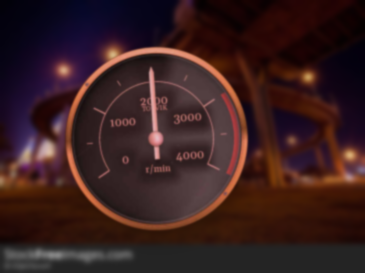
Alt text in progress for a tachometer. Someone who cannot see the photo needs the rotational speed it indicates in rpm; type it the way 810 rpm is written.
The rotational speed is 2000 rpm
